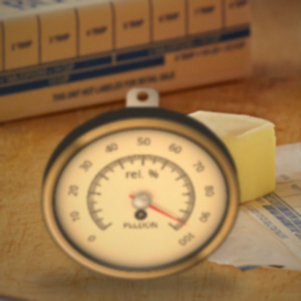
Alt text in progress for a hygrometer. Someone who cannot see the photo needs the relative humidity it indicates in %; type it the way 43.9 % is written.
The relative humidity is 95 %
